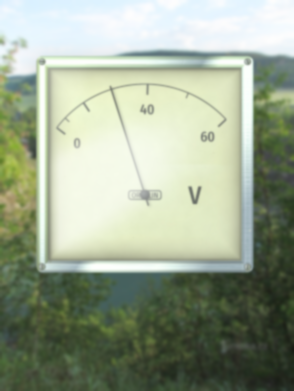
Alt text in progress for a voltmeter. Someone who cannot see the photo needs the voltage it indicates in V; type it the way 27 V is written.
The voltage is 30 V
